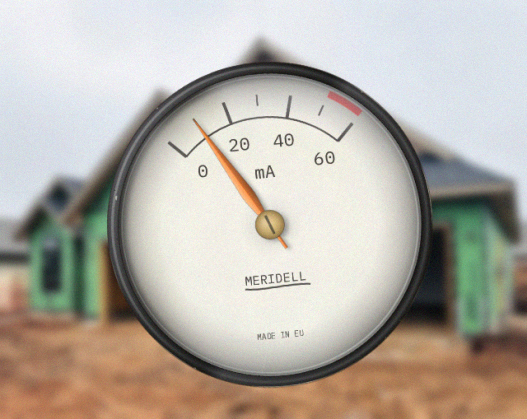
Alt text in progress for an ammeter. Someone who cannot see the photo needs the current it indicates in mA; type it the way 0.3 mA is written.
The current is 10 mA
